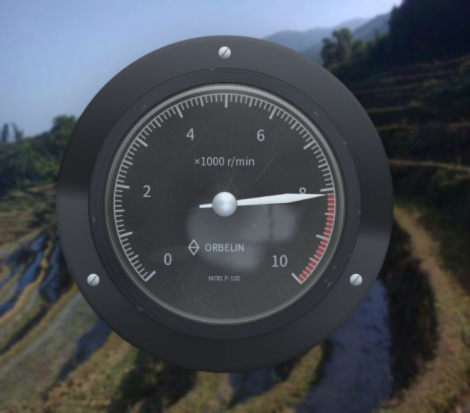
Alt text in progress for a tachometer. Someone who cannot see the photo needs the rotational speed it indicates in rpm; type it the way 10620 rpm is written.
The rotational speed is 8100 rpm
